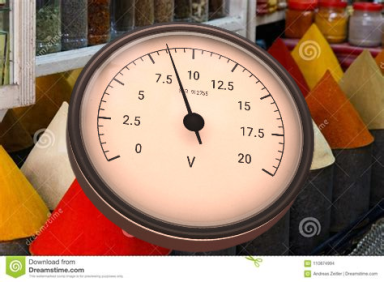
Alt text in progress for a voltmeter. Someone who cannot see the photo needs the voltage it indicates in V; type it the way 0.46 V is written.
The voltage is 8.5 V
